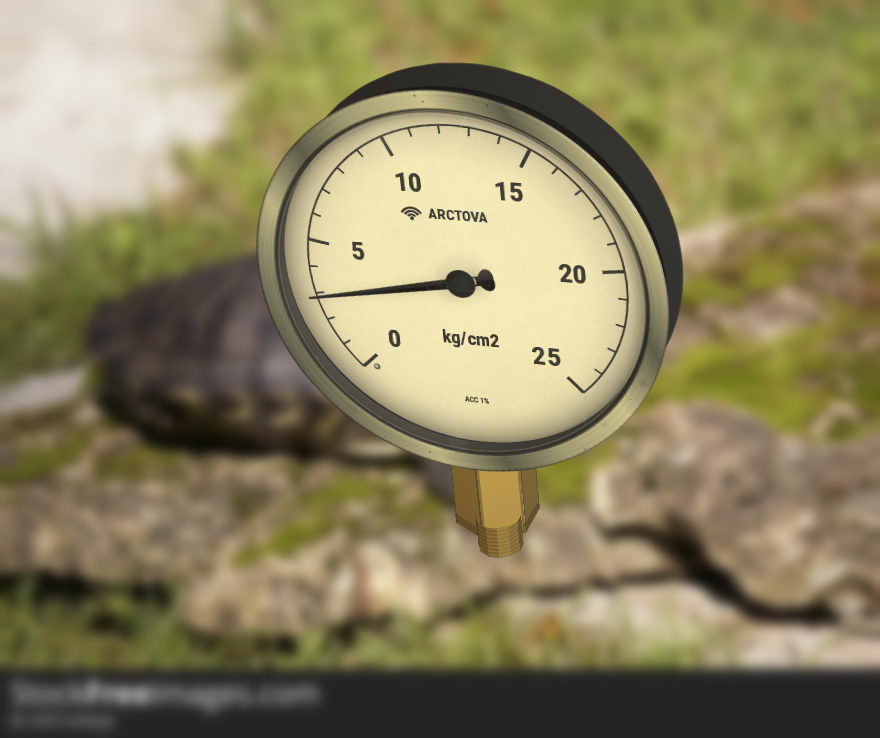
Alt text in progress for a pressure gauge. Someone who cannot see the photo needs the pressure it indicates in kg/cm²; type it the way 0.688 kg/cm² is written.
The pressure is 3 kg/cm²
